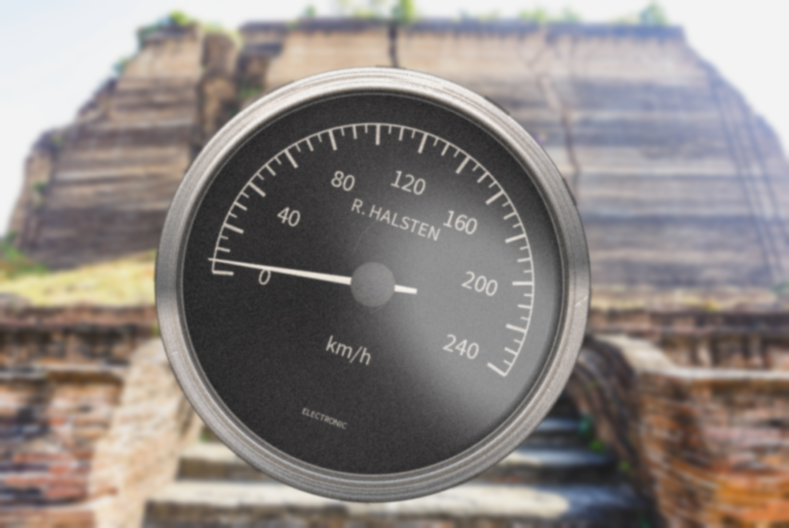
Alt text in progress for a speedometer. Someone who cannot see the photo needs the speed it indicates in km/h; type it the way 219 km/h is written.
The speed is 5 km/h
